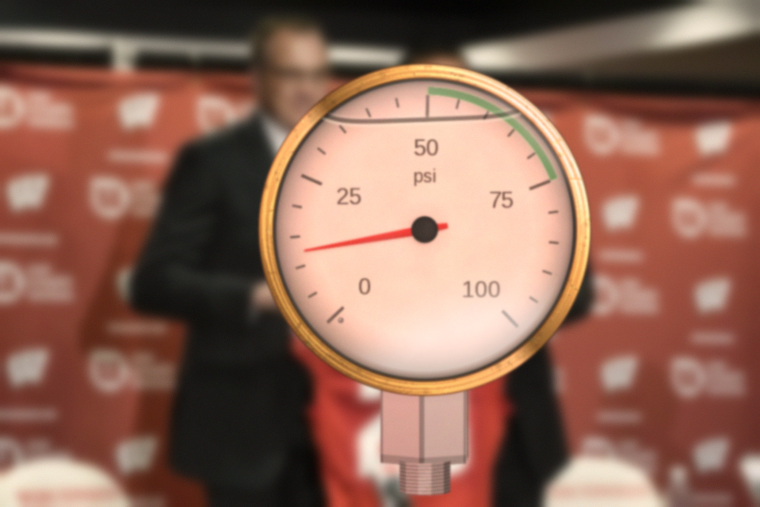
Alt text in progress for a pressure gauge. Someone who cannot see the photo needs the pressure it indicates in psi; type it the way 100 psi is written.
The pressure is 12.5 psi
